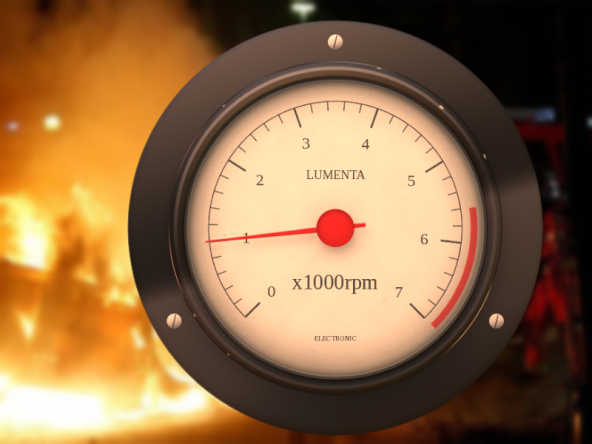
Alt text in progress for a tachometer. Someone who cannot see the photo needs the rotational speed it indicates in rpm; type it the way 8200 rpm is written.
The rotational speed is 1000 rpm
